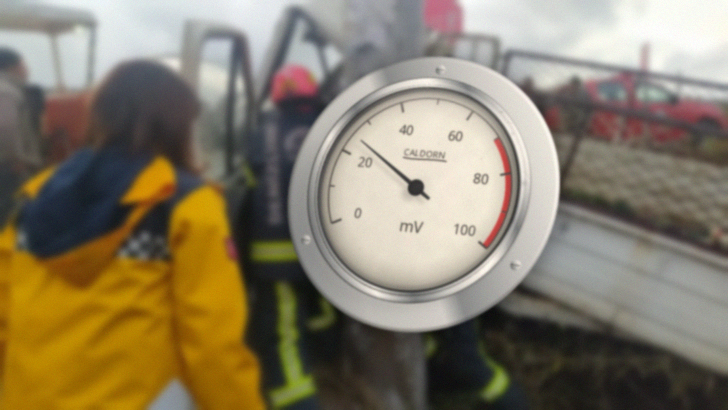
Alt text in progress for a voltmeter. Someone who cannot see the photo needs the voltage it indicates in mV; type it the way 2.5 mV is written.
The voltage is 25 mV
